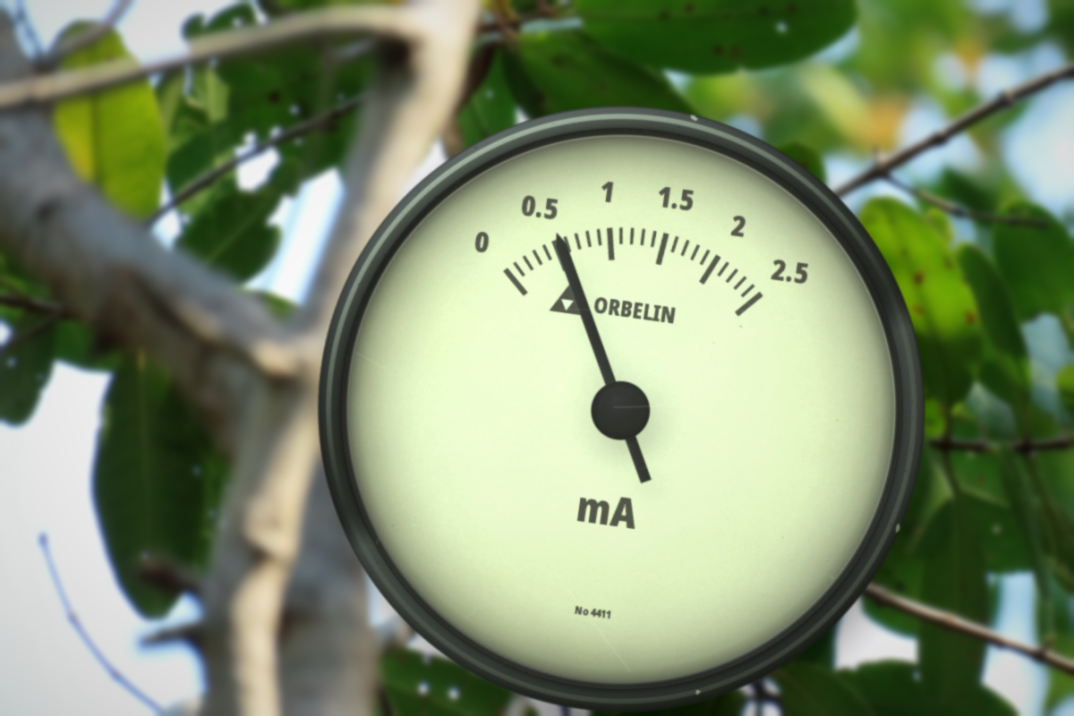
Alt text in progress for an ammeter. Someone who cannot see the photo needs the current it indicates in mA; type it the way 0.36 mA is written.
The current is 0.55 mA
